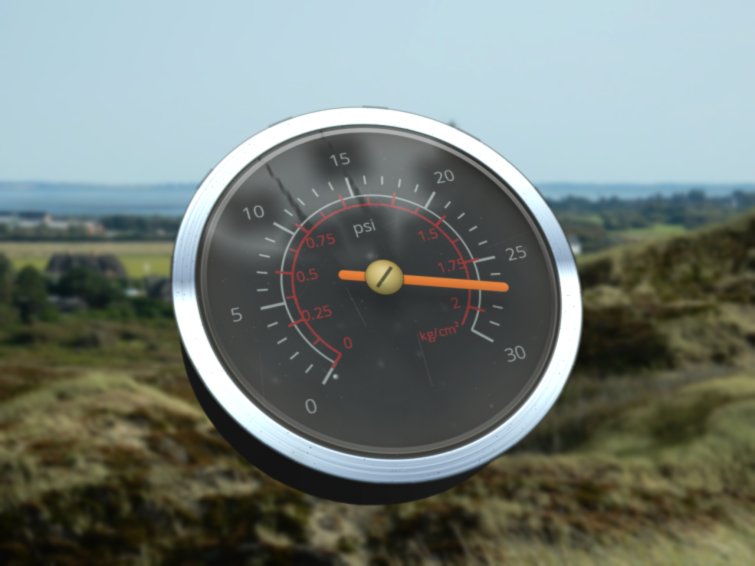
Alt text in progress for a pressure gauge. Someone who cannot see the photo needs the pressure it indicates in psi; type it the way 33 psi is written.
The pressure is 27 psi
